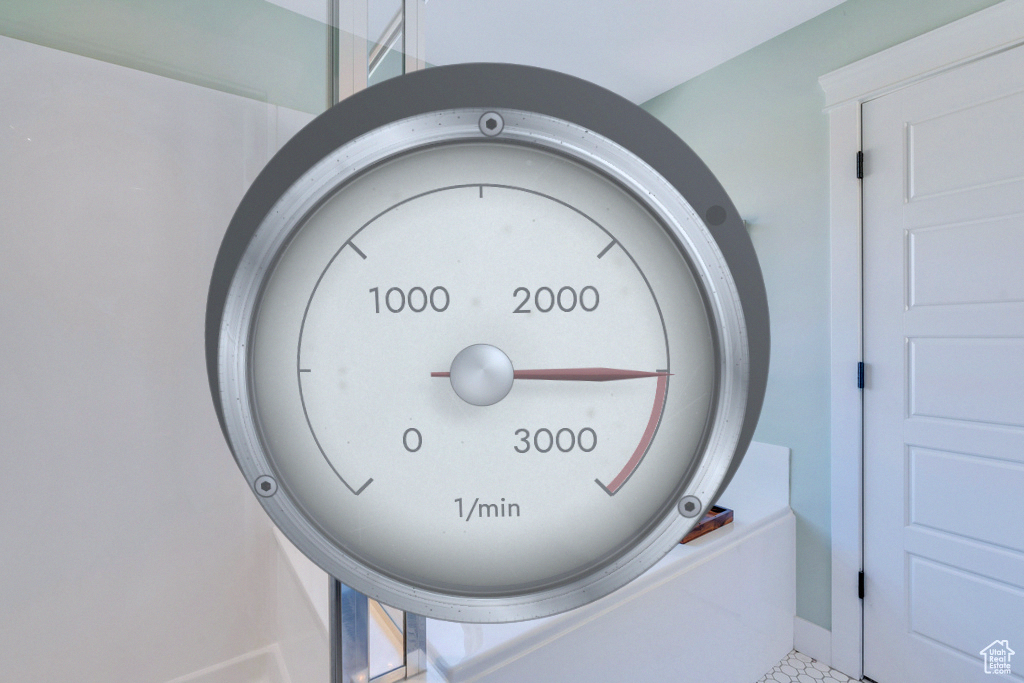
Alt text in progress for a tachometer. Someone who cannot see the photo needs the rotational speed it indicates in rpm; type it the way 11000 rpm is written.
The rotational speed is 2500 rpm
